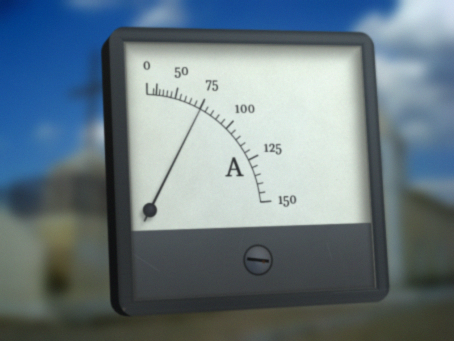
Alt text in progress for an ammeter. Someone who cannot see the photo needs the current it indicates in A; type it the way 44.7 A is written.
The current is 75 A
